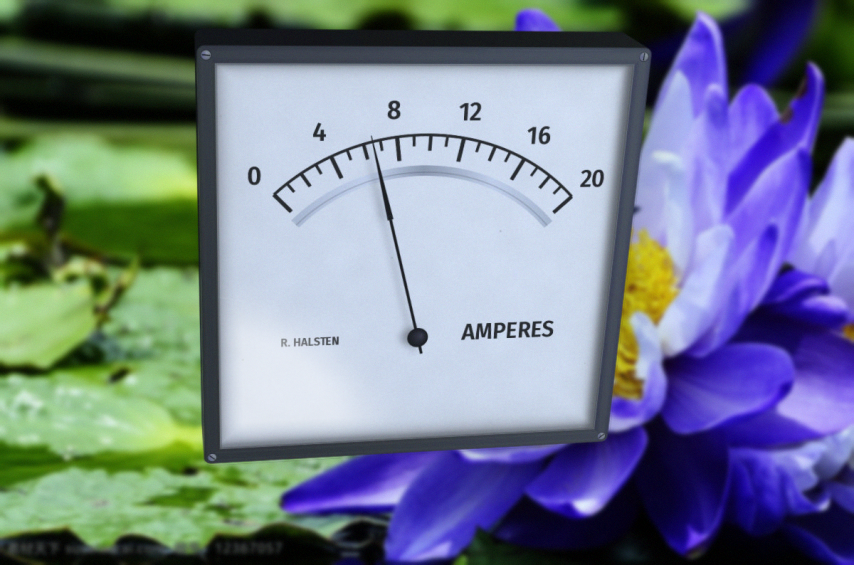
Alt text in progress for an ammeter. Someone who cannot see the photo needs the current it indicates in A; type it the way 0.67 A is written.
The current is 6.5 A
